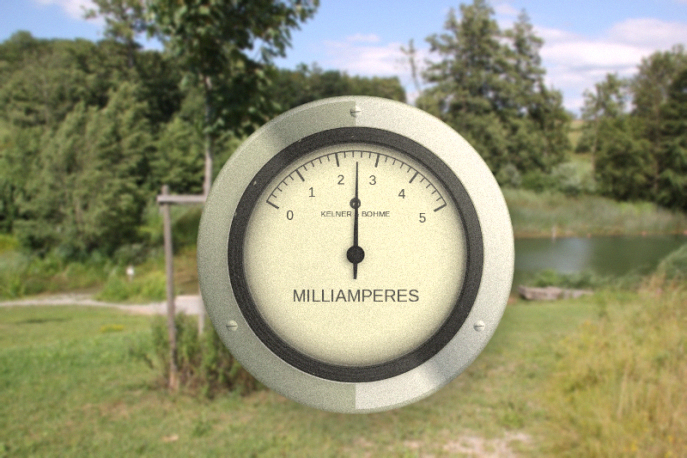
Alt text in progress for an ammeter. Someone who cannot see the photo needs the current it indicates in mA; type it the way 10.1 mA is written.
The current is 2.5 mA
